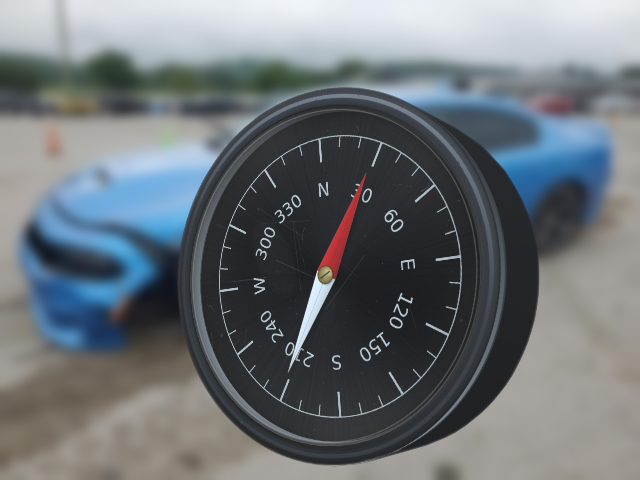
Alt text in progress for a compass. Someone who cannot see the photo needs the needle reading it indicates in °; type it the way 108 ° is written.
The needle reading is 30 °
